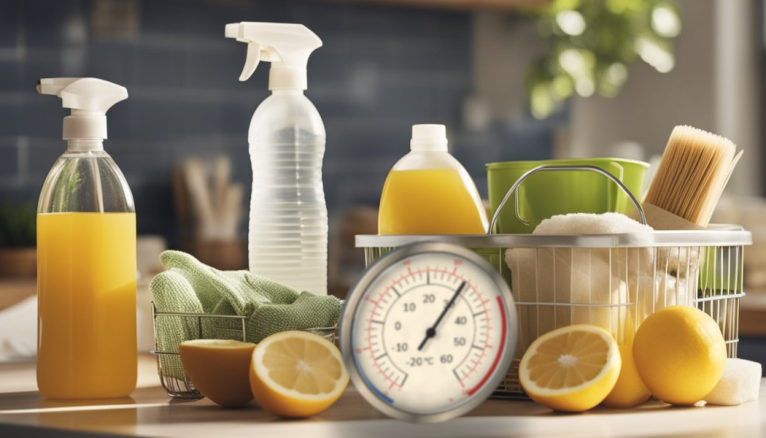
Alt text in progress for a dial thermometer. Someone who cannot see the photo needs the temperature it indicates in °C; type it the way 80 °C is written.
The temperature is 30 °C
